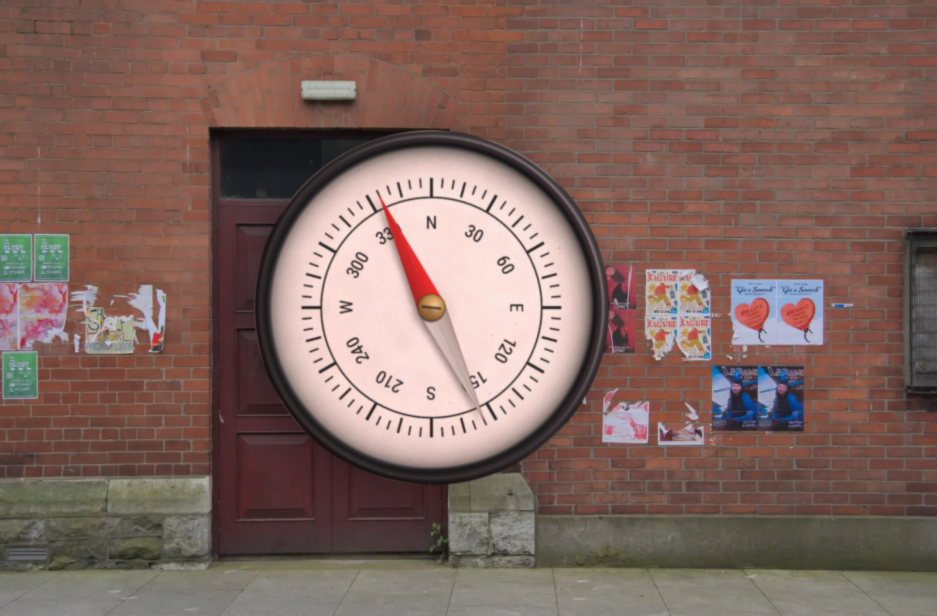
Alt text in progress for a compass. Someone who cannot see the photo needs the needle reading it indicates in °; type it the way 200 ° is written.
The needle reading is 335 °
